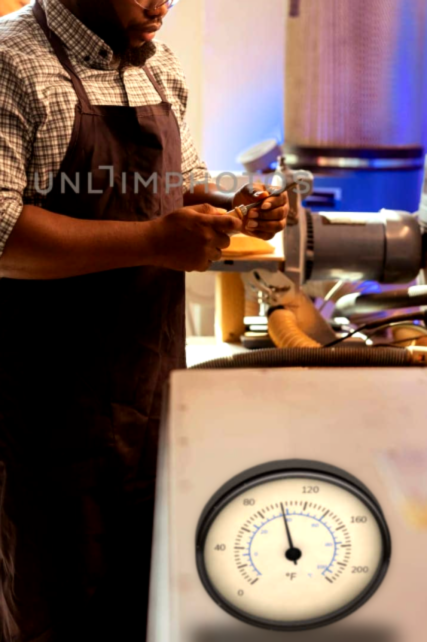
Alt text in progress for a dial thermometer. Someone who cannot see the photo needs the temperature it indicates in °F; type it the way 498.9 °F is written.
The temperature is 100 °F
